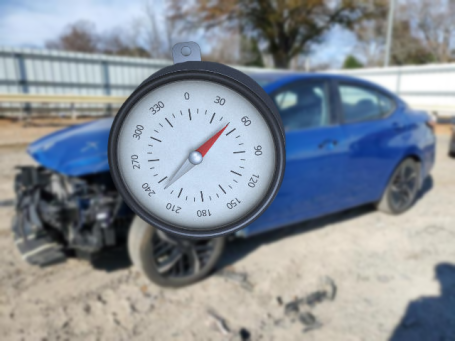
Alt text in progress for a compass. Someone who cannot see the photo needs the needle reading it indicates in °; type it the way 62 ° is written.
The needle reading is 50 °
